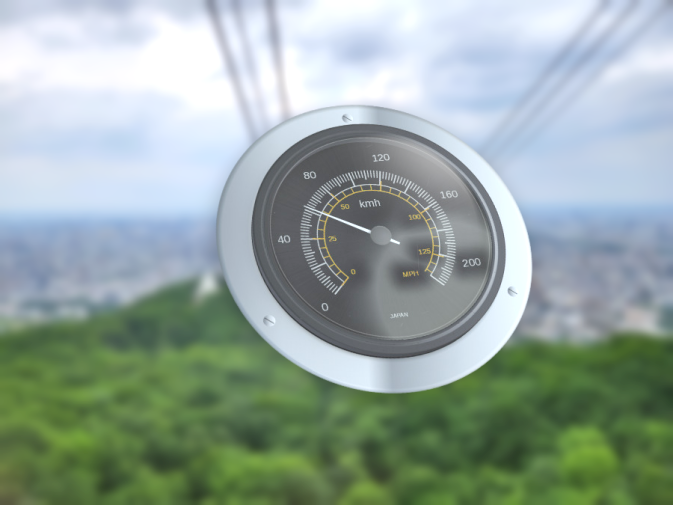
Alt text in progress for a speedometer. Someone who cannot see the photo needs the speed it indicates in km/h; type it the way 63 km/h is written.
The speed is 60 km/h
